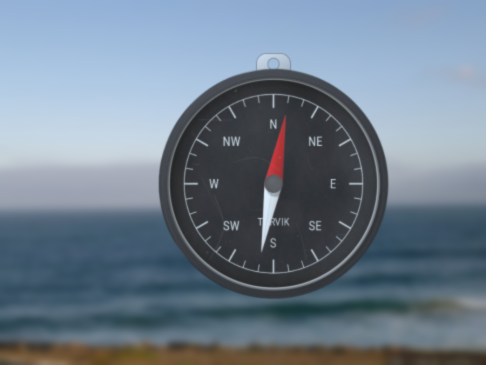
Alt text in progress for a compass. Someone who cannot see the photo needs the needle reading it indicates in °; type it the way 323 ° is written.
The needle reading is 10 °
